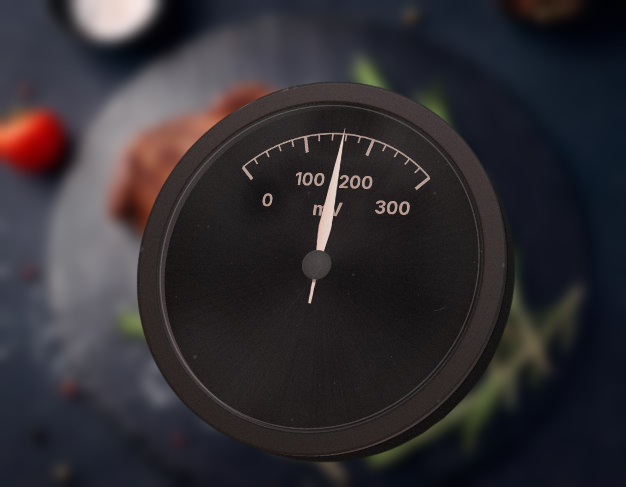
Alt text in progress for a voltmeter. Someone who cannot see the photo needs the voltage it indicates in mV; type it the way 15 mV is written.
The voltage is 160 mV
